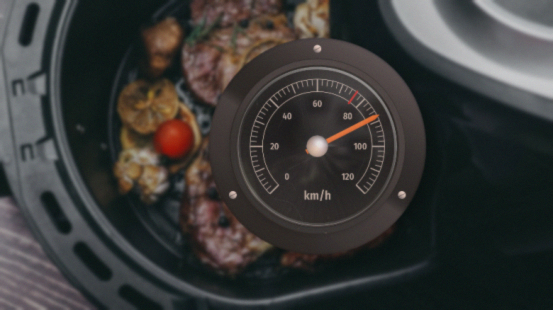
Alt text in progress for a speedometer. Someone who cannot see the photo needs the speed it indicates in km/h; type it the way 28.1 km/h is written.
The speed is 88 km/h
